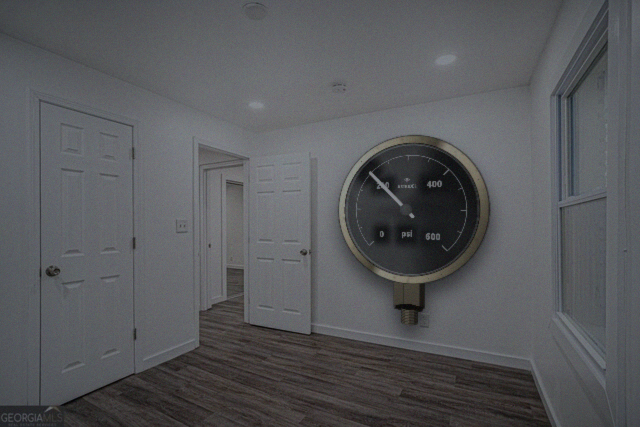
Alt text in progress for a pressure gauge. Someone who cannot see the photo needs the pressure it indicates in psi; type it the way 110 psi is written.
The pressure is 200 psi
